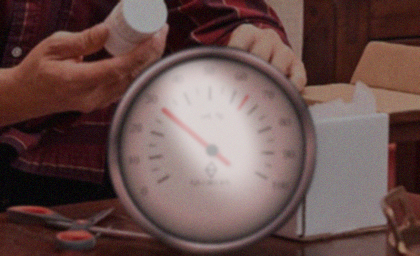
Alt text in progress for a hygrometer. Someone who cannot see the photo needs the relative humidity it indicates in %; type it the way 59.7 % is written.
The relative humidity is 30 %
